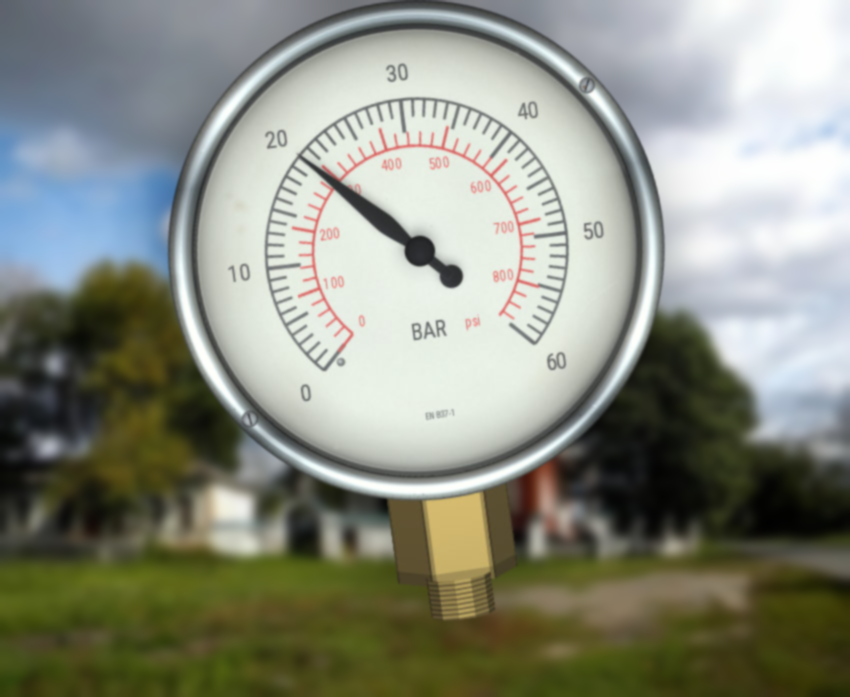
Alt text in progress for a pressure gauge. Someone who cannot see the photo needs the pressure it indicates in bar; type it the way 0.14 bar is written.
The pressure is 20 bar
